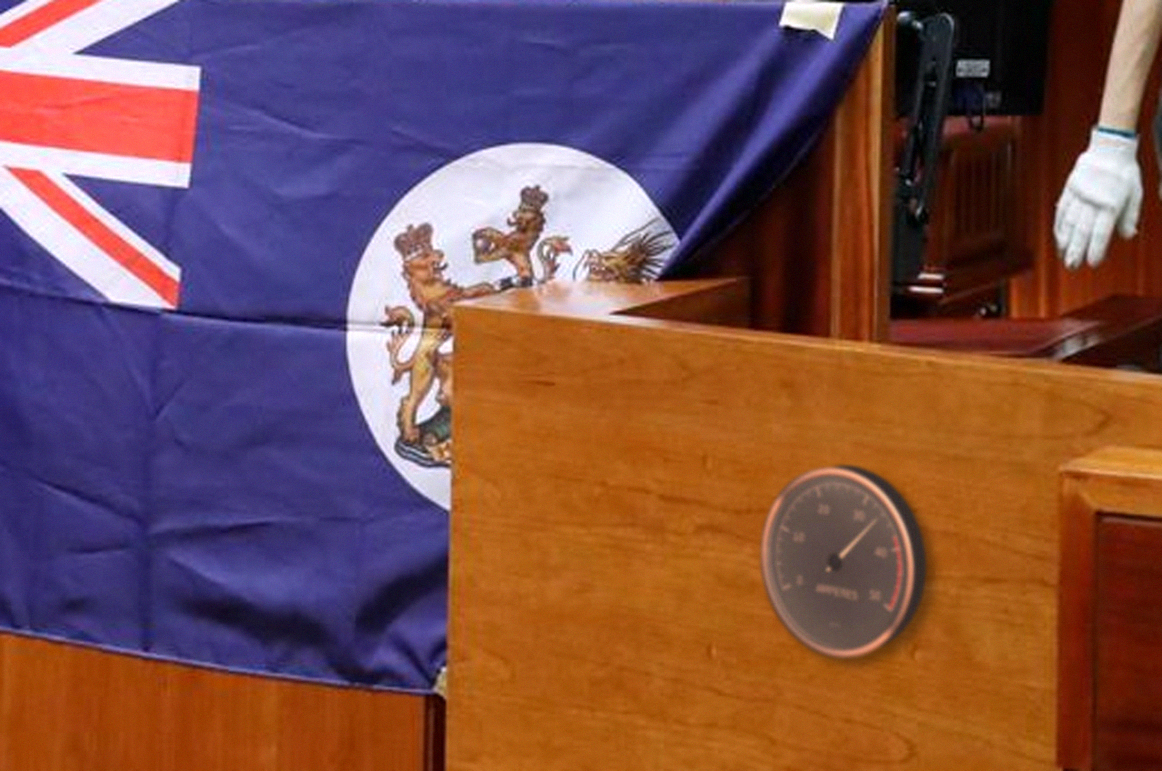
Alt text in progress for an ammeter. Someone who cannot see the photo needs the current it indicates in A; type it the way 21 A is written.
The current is 34 A
